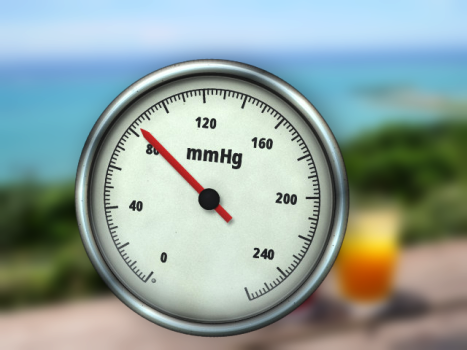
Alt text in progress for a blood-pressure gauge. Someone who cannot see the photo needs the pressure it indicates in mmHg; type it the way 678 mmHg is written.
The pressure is 84 mmHg
